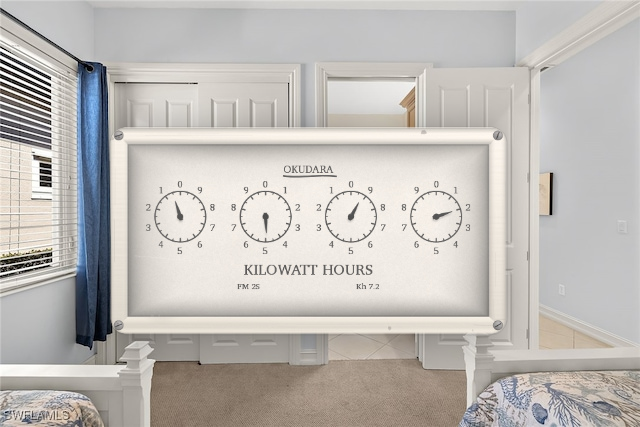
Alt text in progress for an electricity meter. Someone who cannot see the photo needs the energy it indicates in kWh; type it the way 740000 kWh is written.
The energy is 492 kWh
